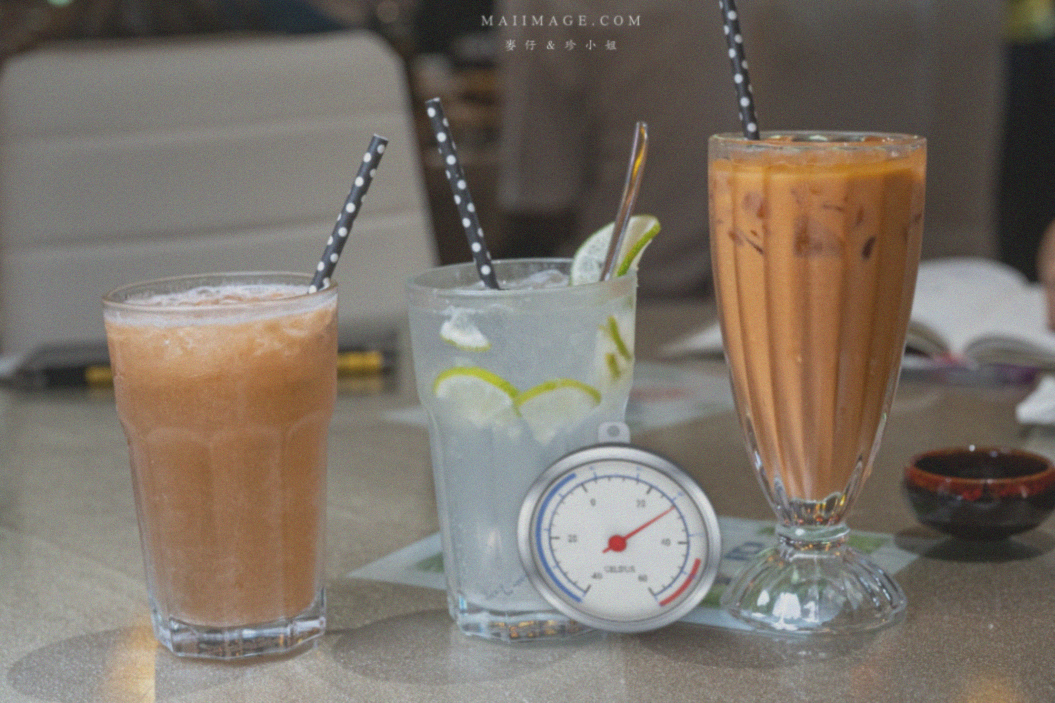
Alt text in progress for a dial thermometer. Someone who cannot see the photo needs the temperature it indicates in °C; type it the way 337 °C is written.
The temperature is 28 °C
